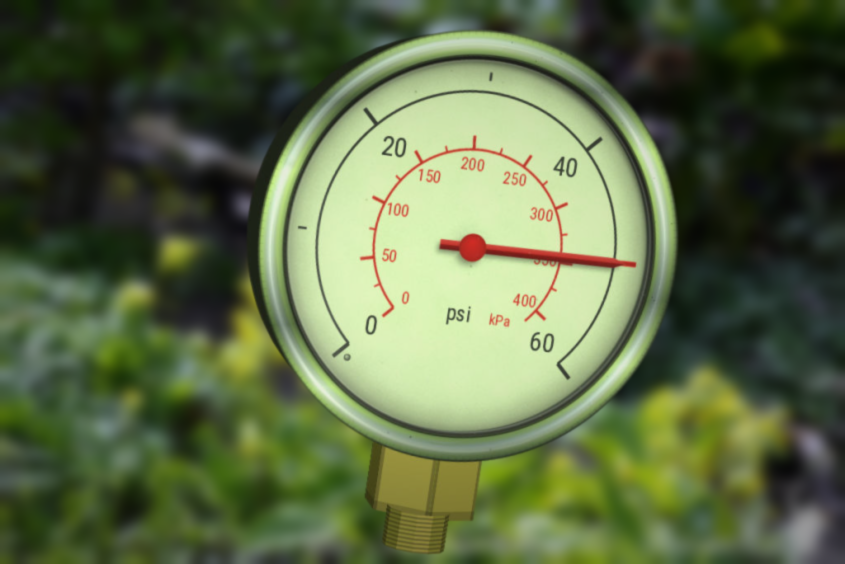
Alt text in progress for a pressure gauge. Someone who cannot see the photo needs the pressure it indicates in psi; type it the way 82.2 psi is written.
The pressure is 50 psi
